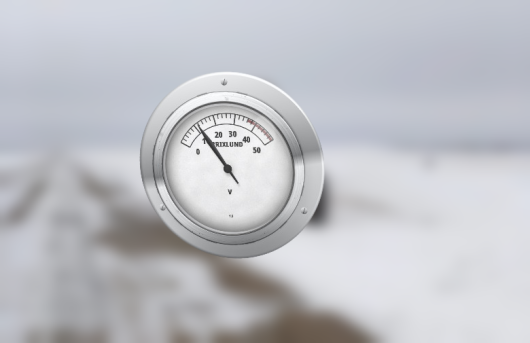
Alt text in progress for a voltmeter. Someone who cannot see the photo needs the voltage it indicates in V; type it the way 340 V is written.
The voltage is 12 V
